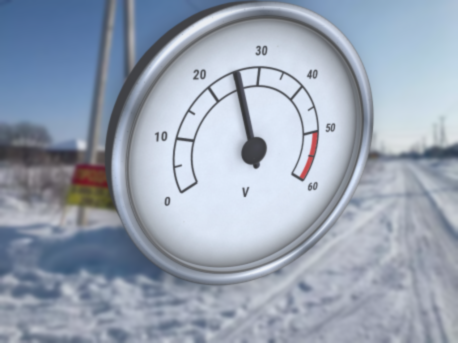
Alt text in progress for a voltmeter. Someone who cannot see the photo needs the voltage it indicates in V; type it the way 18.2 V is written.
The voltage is 25 V
